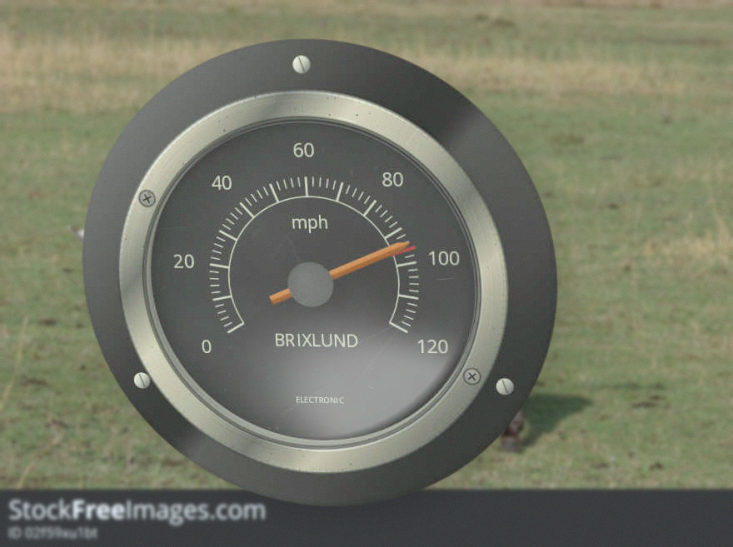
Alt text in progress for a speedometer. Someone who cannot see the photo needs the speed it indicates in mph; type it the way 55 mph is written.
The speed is 94 mph
